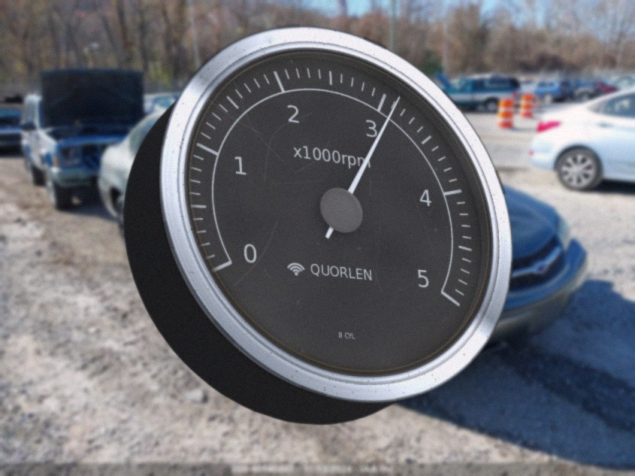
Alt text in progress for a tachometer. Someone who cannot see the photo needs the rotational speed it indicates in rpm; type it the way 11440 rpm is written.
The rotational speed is 3100 rpm
